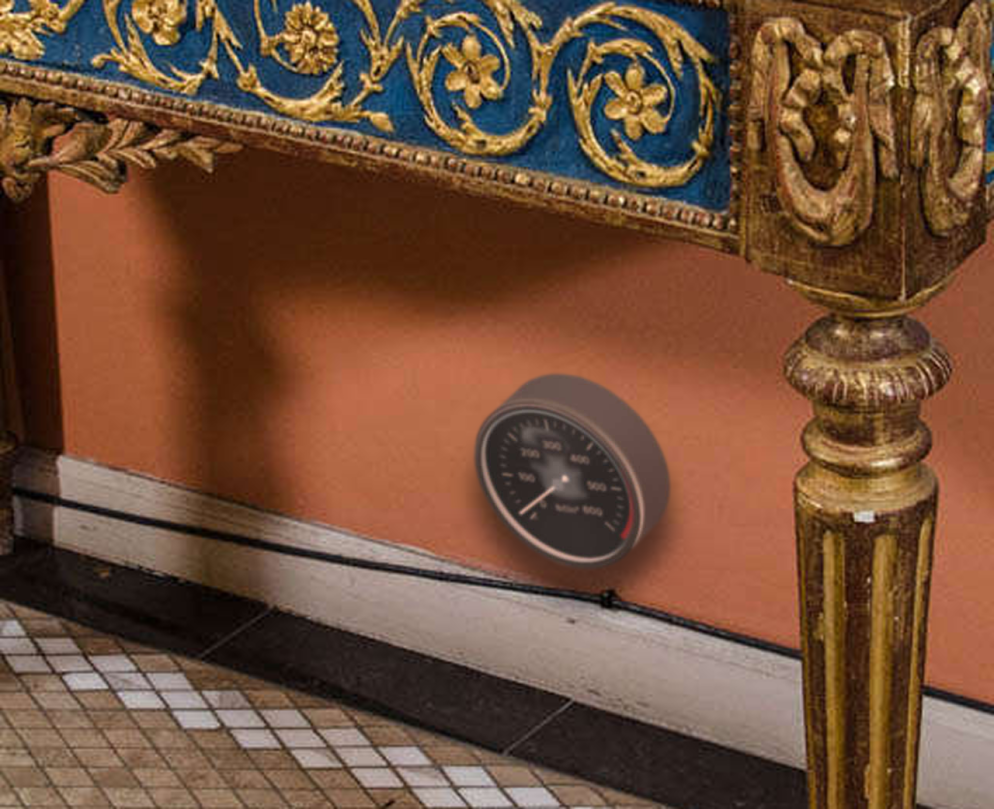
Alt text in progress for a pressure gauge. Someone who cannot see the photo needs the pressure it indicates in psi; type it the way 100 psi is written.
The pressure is 20 psi
